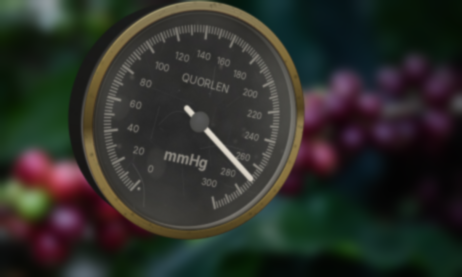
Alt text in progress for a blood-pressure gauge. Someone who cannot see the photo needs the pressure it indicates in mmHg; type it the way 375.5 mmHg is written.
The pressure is 270 mmHg
